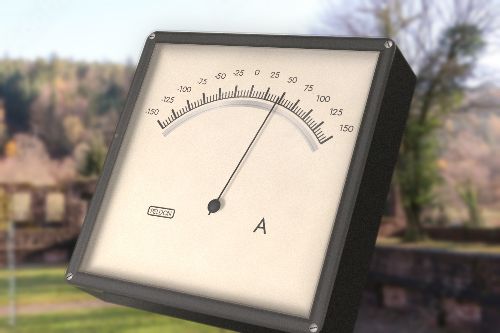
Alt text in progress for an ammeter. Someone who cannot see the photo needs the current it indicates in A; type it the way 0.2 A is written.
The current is 50 A
